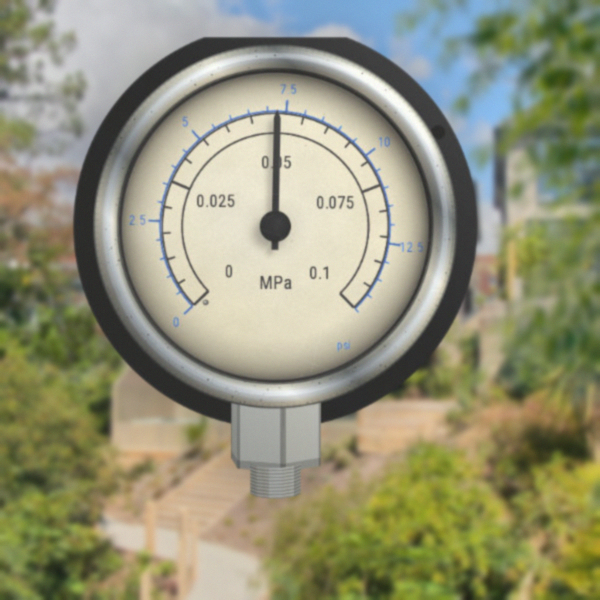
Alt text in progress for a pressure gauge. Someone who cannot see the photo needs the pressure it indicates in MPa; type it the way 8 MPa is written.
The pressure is 0.05 MPa
